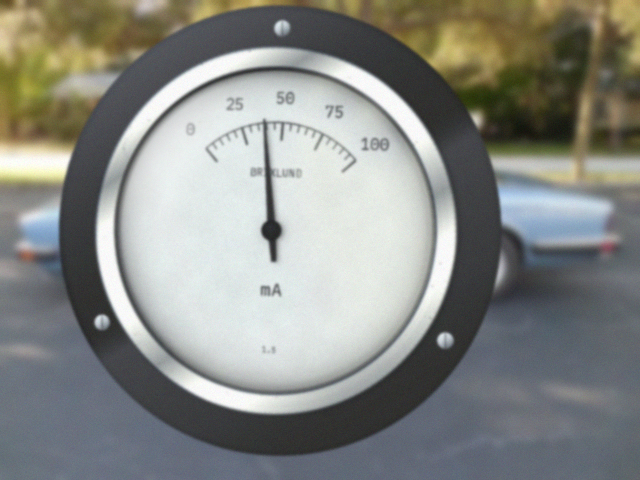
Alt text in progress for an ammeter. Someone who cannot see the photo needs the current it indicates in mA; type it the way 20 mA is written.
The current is 40 mA
